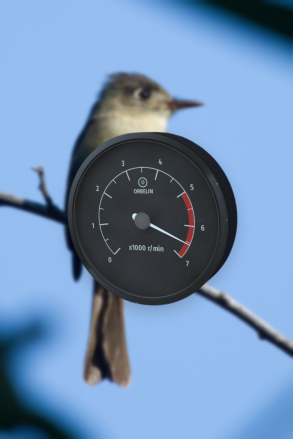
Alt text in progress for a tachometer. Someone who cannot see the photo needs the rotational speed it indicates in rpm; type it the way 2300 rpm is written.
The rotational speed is 6500 rpm
